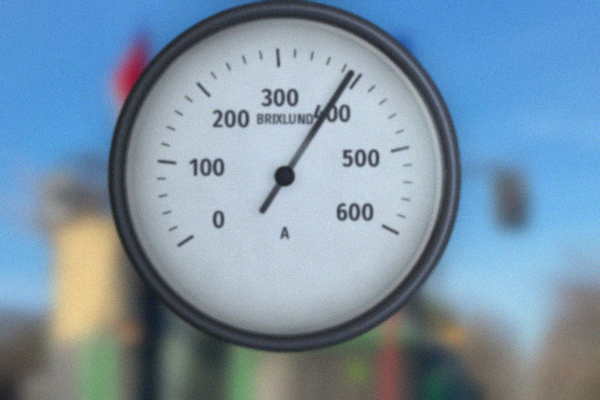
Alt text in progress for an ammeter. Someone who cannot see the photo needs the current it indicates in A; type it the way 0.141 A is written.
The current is 390 A
